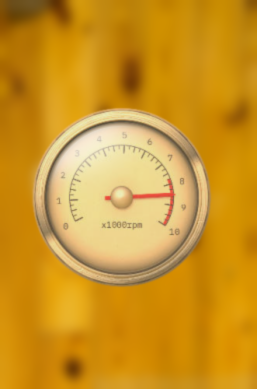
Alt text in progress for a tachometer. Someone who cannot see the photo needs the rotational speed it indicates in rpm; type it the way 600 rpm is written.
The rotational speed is 8500 rpm
